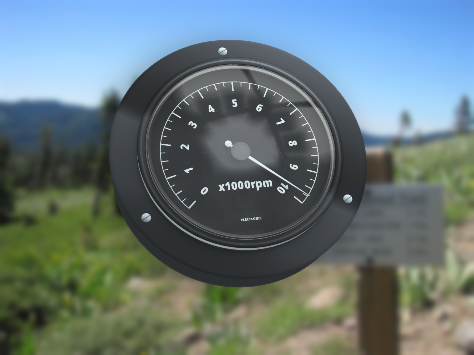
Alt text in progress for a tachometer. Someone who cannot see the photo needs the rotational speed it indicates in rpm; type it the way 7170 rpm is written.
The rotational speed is 9750 rpm
